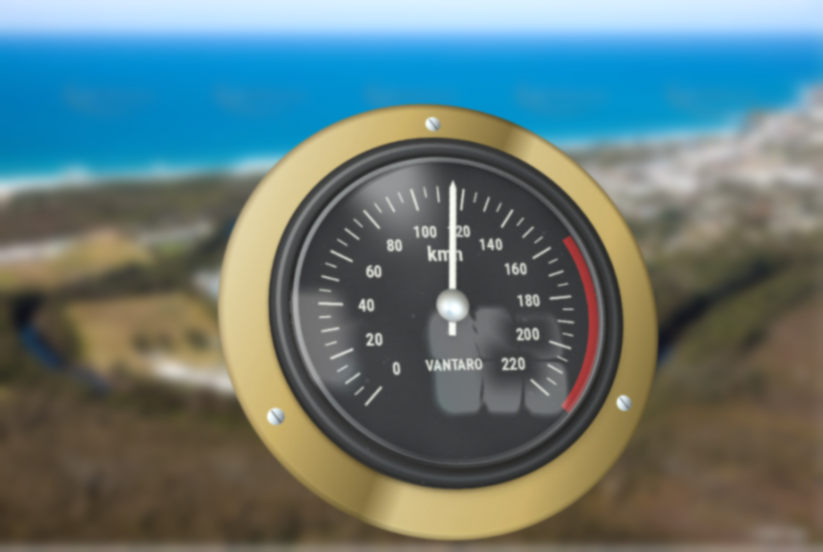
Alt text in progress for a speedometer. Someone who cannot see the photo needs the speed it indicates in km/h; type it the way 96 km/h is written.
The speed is 115 km/h
